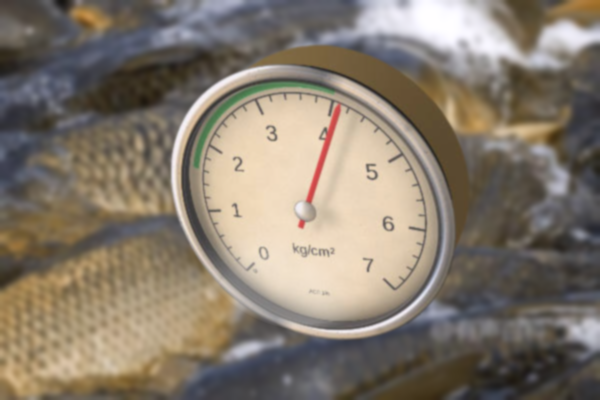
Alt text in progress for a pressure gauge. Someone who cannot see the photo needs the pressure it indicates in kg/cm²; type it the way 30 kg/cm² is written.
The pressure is 4.1 kg/cm²
